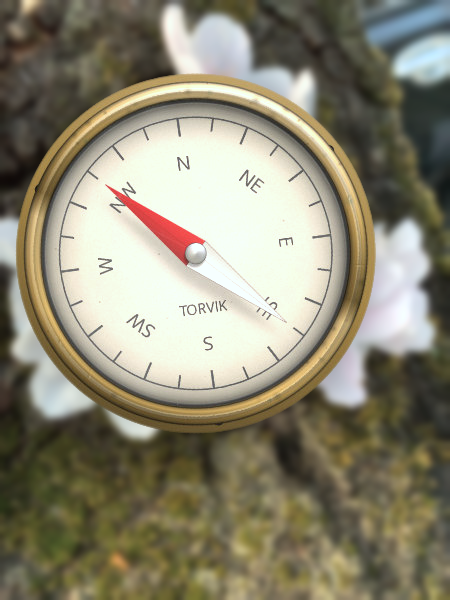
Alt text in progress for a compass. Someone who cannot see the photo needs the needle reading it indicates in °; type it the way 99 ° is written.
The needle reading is 315 °
